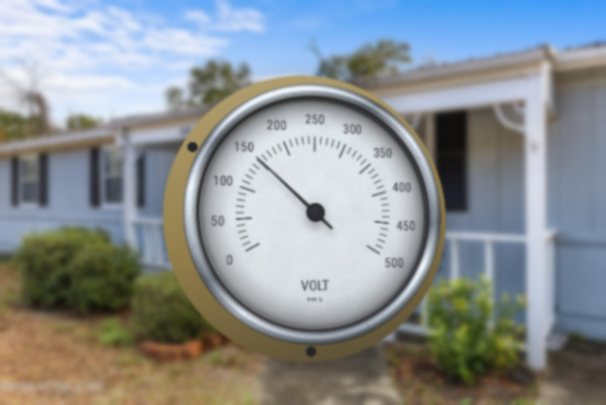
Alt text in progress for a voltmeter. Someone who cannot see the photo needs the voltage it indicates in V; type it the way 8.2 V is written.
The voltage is 150 V
